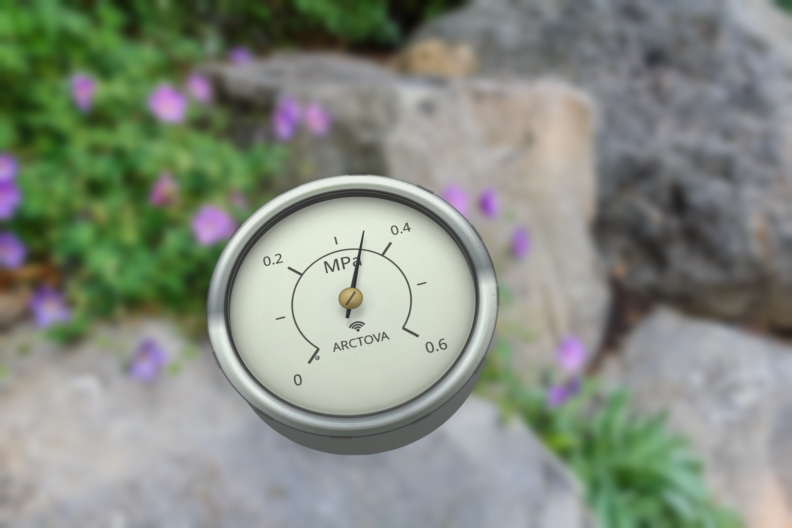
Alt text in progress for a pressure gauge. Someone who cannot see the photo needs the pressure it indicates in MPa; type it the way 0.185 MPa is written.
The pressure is 0.35 MPa
